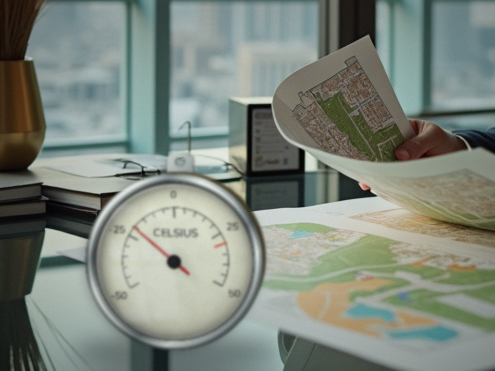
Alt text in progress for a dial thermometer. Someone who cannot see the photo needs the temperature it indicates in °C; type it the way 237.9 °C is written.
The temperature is -20 °C
